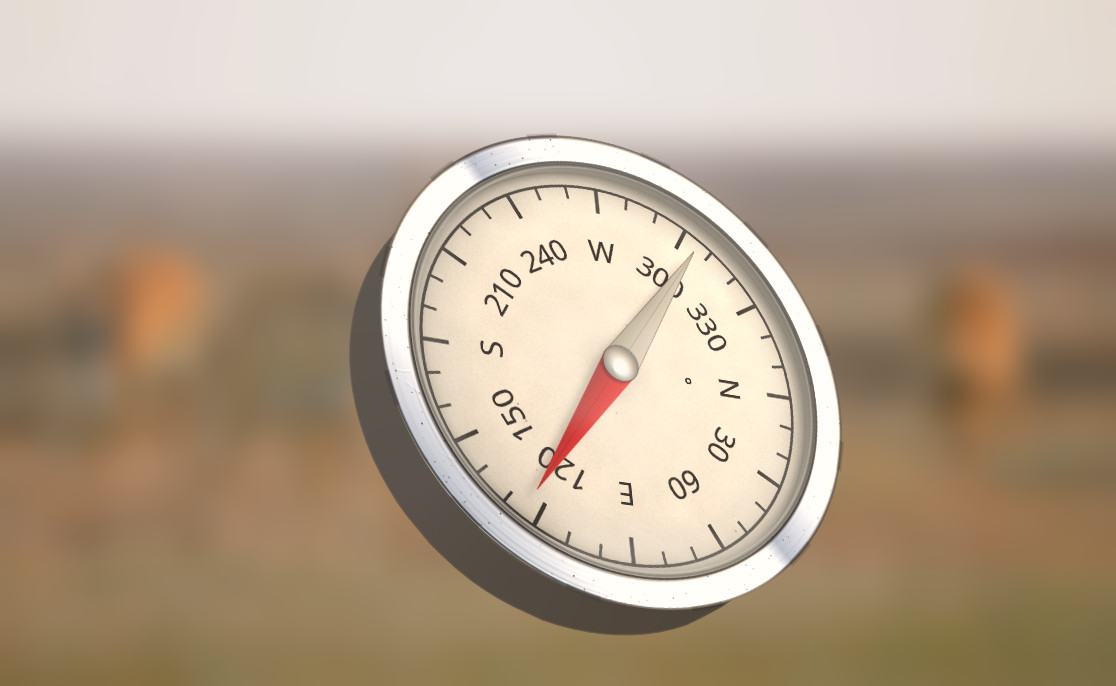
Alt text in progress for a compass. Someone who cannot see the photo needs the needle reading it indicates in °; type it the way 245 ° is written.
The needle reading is 125 °
